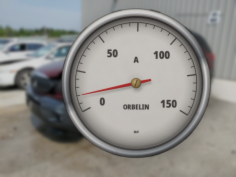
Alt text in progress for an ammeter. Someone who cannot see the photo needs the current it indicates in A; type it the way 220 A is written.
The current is 10 A
